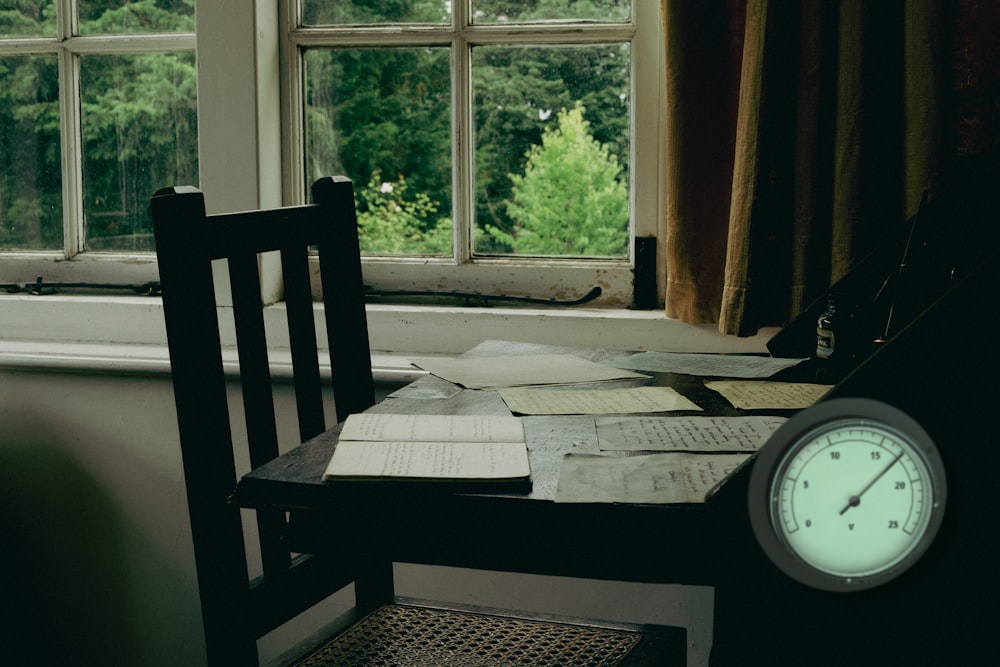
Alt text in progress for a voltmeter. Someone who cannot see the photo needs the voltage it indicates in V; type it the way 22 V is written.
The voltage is 17 V
